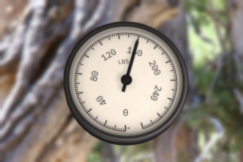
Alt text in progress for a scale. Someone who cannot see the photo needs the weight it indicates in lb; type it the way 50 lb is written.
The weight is 160 lb
